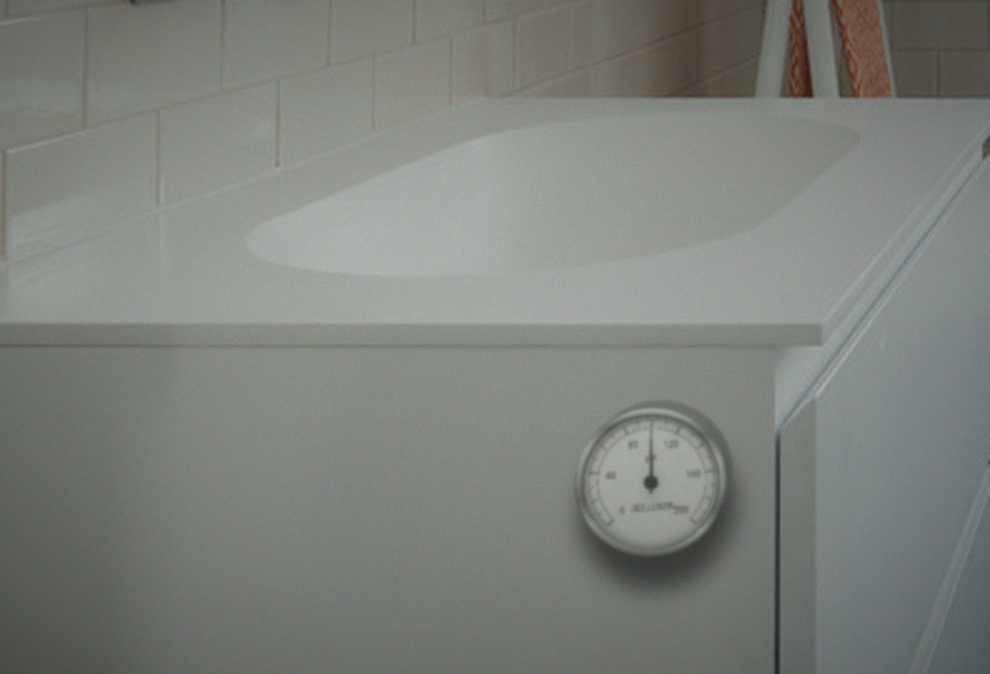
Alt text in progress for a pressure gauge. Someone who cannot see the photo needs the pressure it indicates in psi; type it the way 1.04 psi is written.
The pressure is 100 psi
